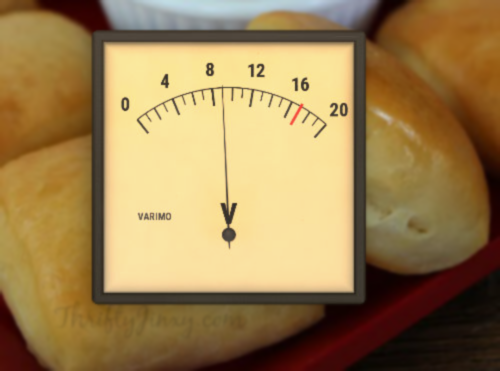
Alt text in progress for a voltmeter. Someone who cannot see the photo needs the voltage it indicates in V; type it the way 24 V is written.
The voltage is 9 V
